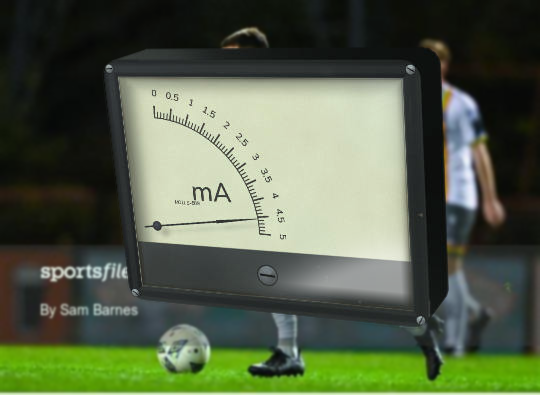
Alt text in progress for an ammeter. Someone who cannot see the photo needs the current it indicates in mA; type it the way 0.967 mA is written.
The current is 4.5 mA
